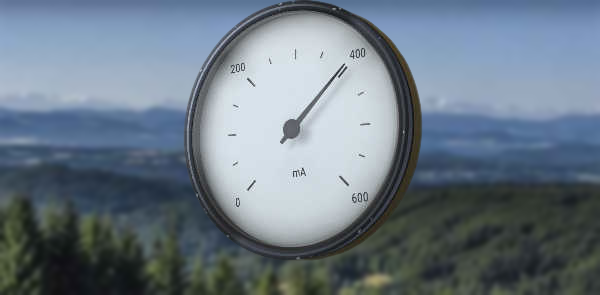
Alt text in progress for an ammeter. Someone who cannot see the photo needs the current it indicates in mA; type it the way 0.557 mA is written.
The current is 400 mA
